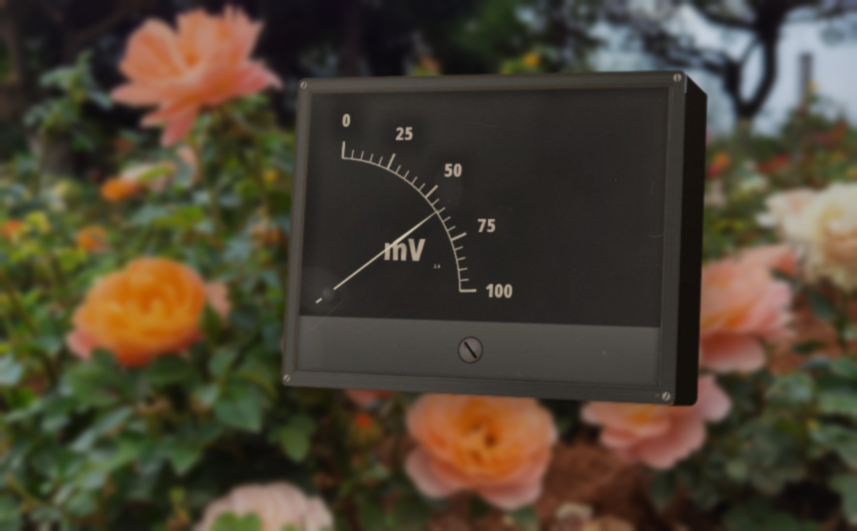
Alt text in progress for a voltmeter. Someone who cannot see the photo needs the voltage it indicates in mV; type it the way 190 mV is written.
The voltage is 60 mV
